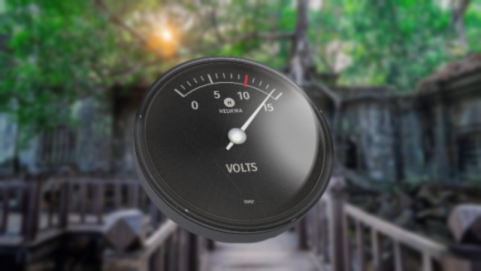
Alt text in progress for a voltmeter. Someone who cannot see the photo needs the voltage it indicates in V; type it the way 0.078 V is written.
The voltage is 14 V
